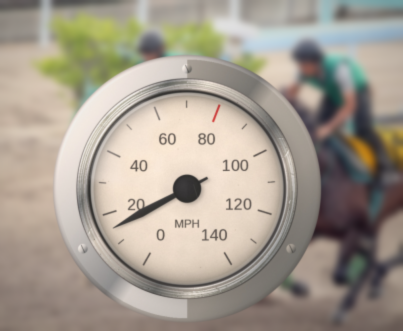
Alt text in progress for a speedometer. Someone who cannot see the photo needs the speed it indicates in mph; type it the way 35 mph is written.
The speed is 15 mph
